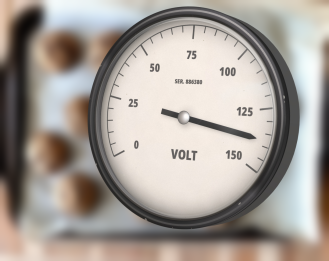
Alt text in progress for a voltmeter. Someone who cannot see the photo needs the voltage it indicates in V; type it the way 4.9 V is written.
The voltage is 137.5 V
